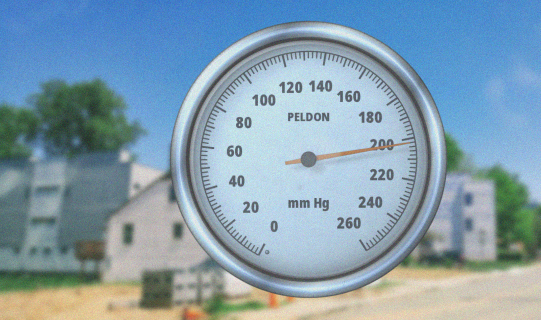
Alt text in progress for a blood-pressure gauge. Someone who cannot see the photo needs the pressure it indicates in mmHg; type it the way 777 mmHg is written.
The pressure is 202 mmHg
